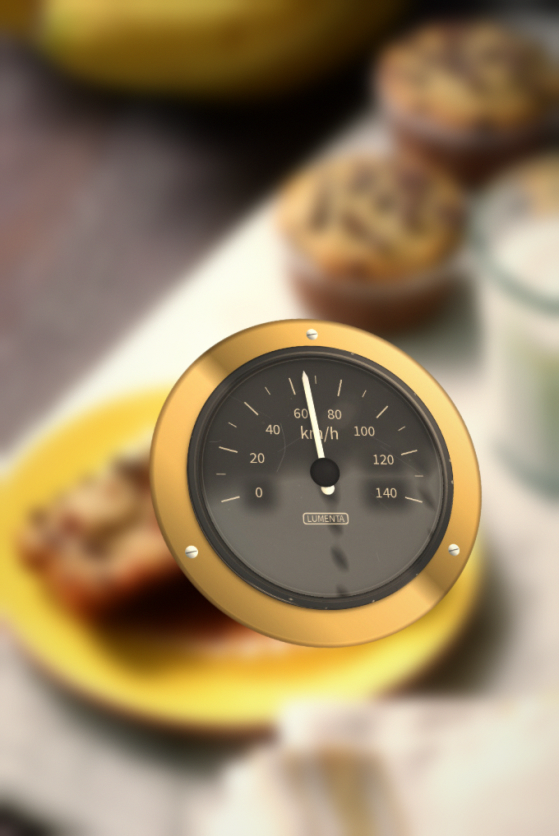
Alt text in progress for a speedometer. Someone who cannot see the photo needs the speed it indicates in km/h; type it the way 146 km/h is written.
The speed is 65 km/h
